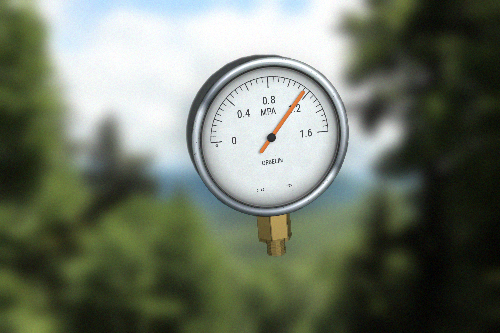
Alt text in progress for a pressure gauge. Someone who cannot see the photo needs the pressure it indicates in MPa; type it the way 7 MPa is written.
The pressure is 1.15 MPa
